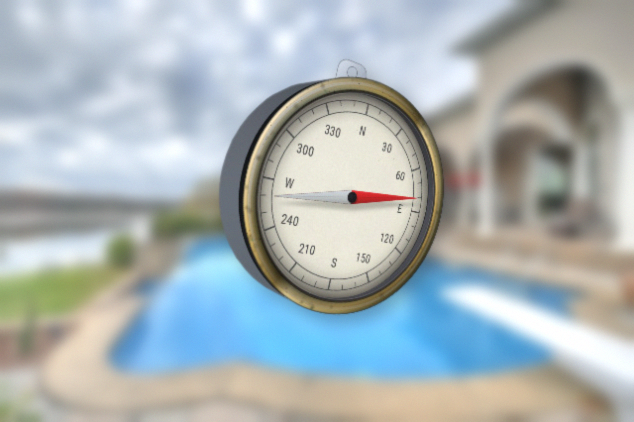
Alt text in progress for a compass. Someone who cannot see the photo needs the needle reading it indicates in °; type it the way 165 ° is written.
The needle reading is 80 °
